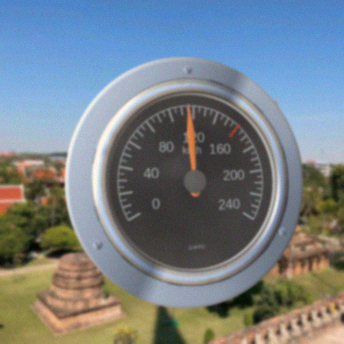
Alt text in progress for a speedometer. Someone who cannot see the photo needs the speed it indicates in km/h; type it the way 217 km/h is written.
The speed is 115 km/h
